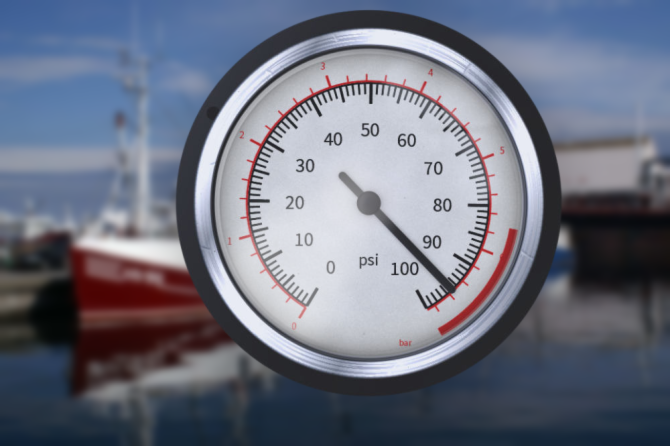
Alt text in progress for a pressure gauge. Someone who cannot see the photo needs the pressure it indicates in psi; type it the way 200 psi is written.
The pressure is 95 psi
